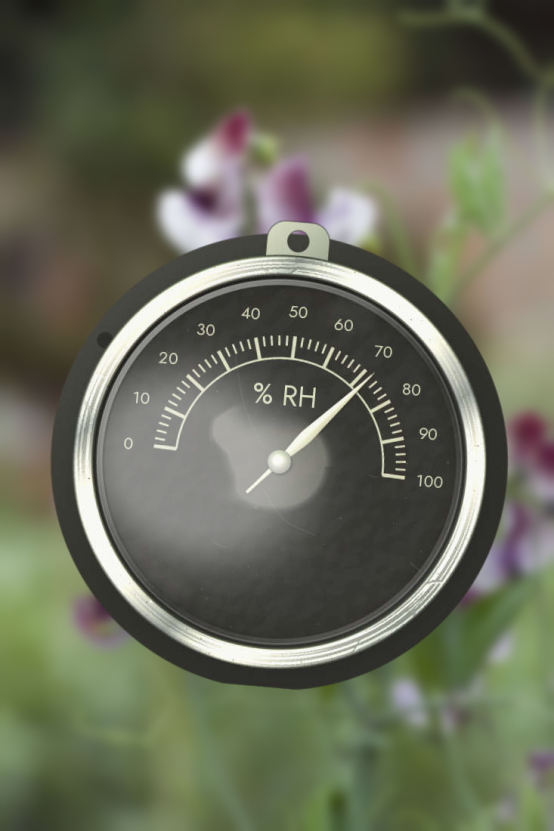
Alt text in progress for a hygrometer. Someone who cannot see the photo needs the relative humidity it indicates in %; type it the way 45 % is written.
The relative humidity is 72 %
